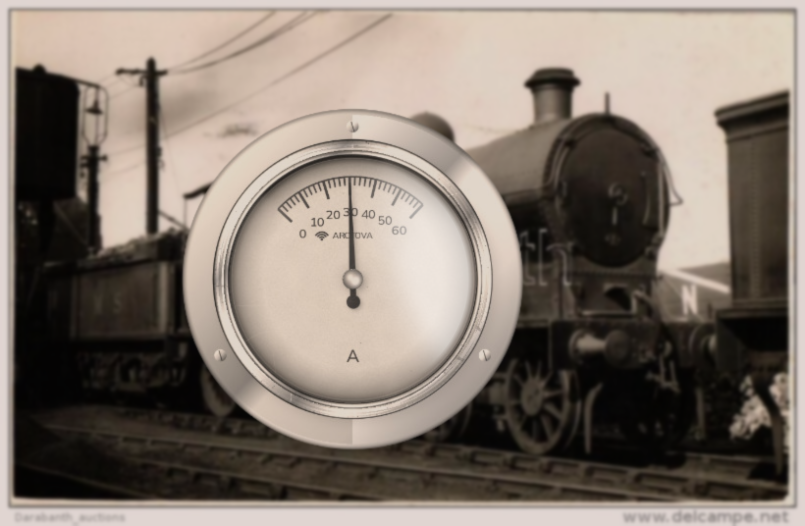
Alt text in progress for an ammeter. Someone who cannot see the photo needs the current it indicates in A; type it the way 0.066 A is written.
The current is 30 A
